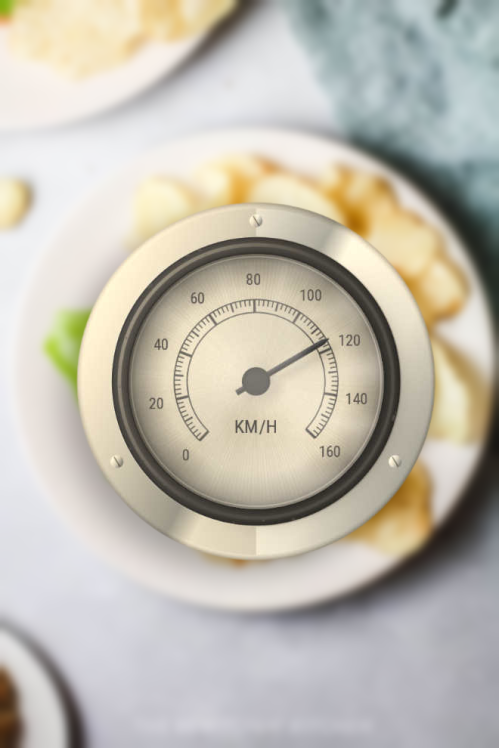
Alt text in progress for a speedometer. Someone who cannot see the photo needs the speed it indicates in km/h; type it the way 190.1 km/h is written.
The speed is 116 km/h
